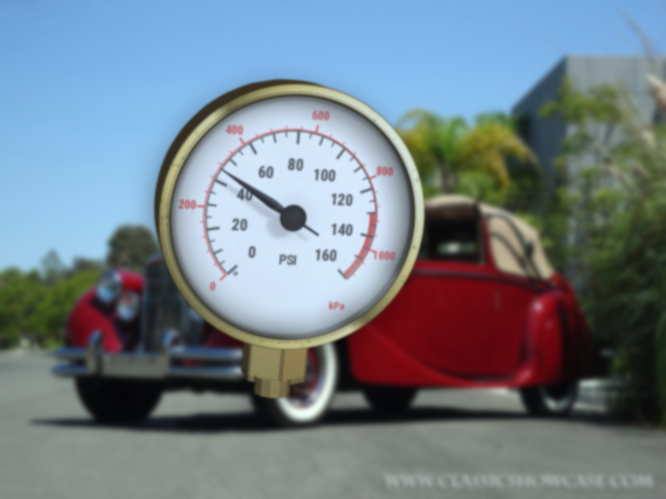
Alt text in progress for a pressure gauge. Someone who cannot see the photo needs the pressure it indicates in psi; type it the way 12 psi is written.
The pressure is 45 psi
